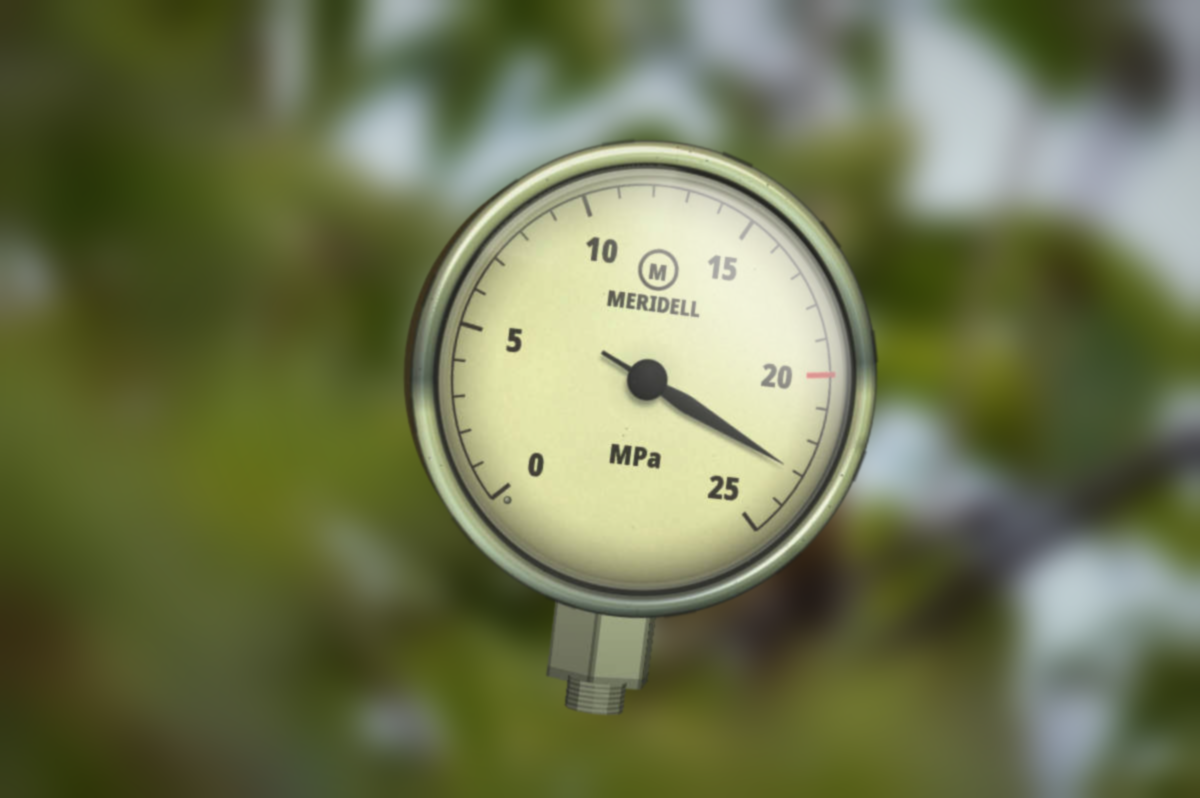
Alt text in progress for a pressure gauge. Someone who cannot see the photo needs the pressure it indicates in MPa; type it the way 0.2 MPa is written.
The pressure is 23 MPa
